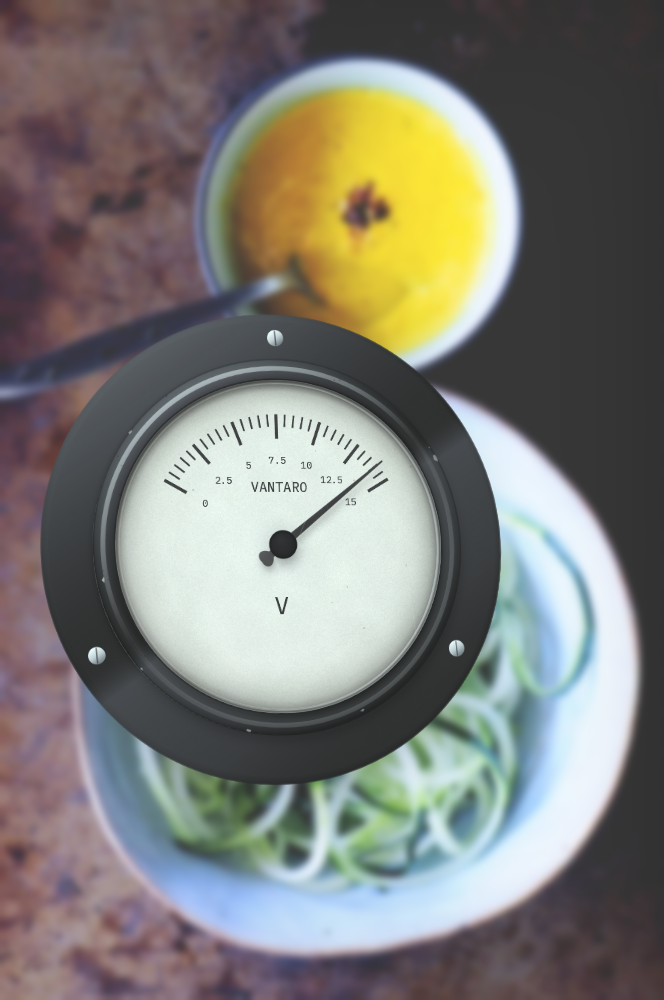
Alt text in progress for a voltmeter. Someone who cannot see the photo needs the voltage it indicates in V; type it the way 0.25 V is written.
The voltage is 14 V
